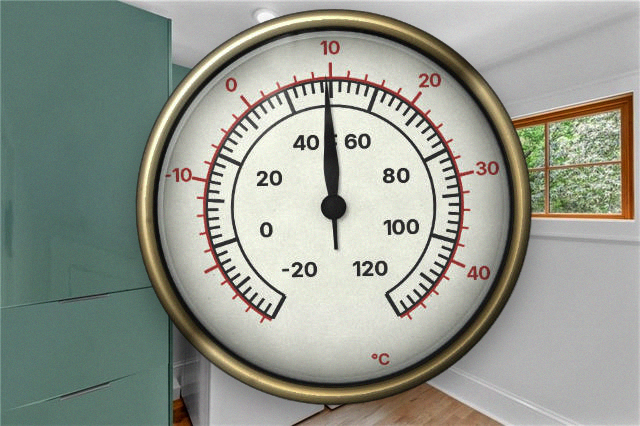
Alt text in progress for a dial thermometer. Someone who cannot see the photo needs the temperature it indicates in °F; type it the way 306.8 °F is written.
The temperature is 49 °F
